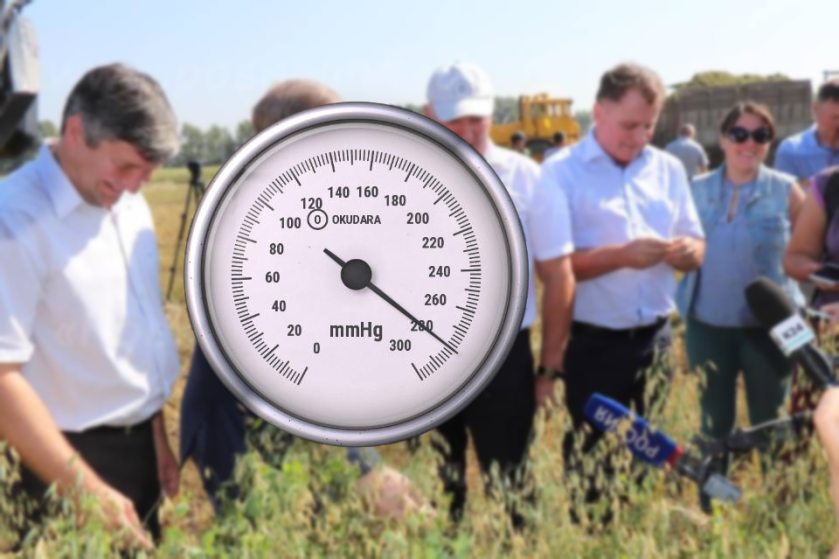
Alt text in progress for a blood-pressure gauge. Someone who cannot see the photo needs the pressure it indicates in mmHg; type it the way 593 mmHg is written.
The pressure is 280 mmHg
